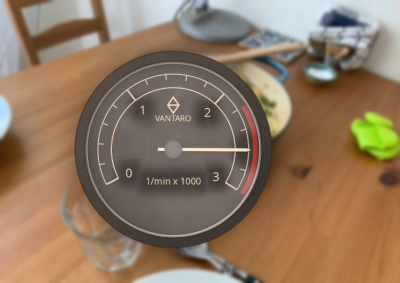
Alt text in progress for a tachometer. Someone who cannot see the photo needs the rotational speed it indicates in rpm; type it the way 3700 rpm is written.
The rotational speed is 2600 rpm
